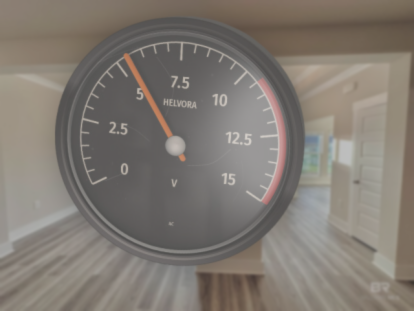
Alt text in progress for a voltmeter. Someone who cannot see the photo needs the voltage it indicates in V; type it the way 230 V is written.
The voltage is 5.5 V
